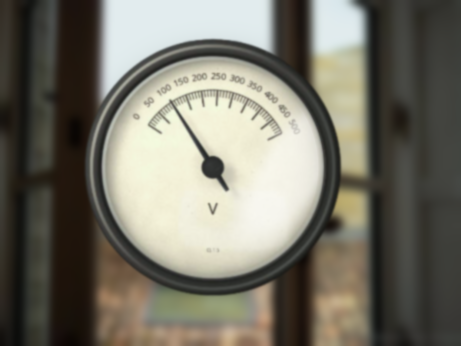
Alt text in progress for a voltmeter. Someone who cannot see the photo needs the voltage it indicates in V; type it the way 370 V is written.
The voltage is 100 V
